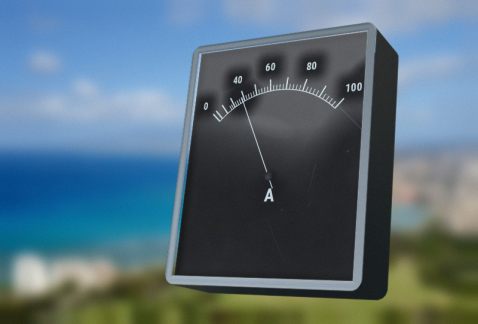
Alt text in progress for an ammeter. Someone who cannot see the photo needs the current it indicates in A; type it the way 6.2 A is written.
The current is 40 A
